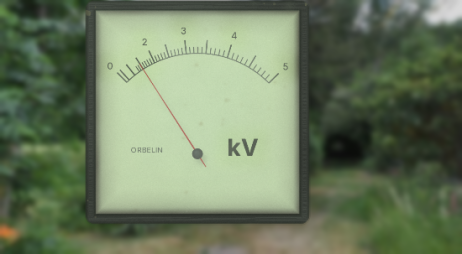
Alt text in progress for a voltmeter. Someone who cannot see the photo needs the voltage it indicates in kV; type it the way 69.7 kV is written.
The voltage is 1.5 kV
